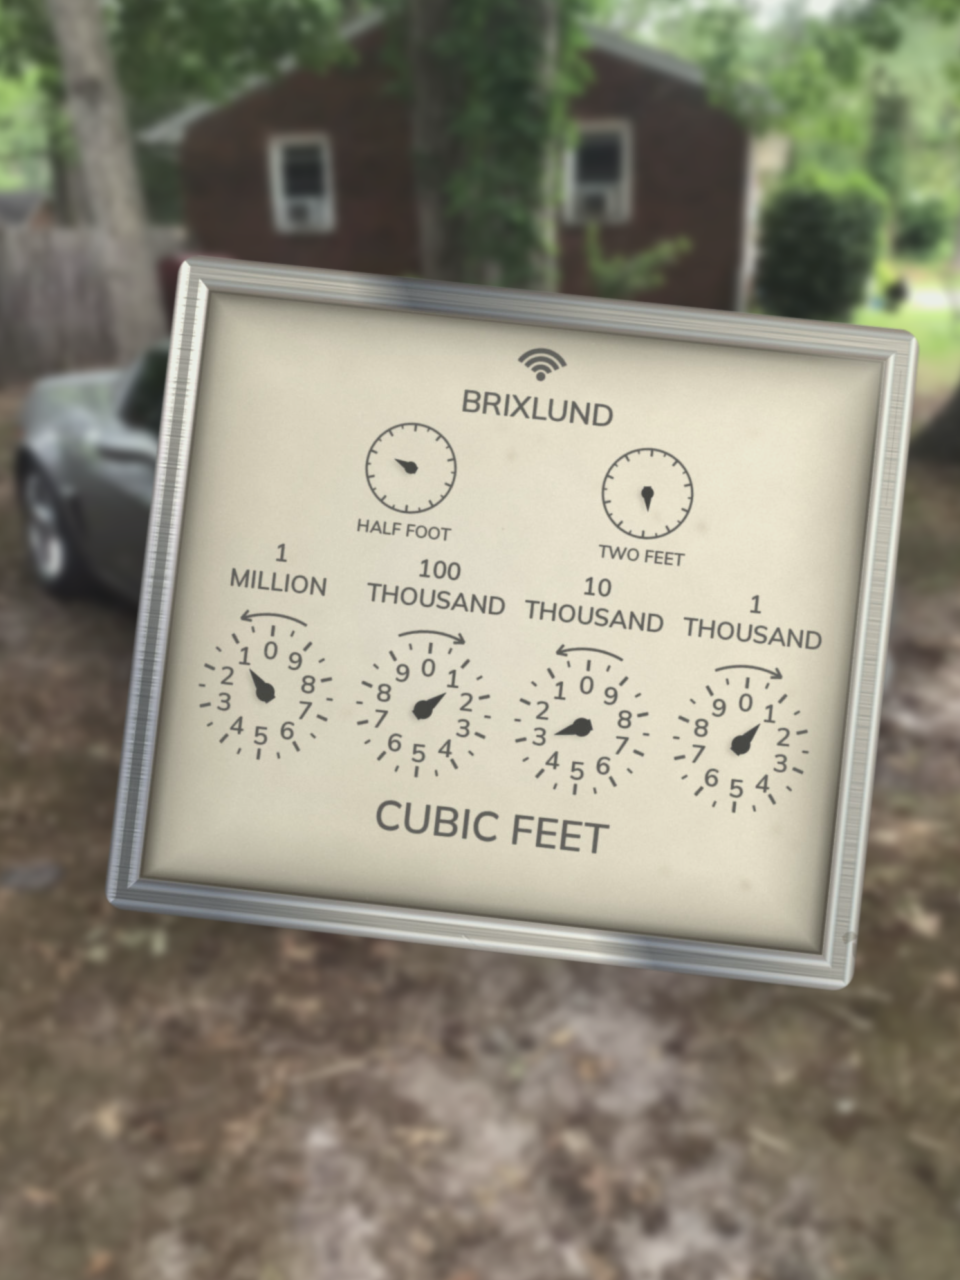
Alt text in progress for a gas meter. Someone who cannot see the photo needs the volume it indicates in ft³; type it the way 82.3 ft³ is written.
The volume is 113100 ft³
